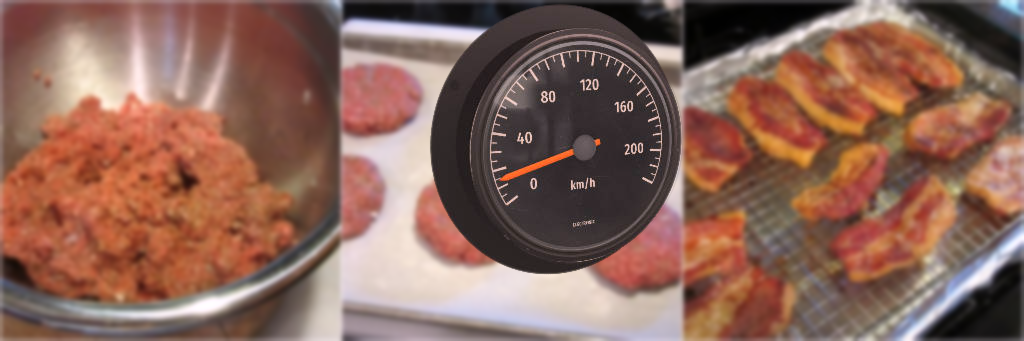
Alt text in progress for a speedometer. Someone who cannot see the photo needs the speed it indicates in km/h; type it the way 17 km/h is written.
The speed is 15 km/h
